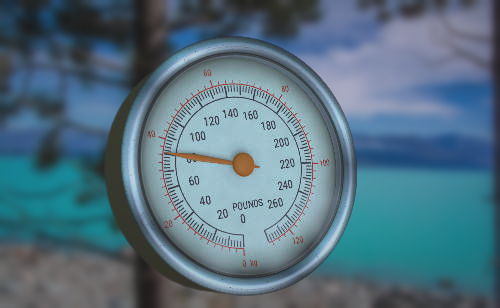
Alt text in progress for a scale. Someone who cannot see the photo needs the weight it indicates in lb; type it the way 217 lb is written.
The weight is 80 lb
